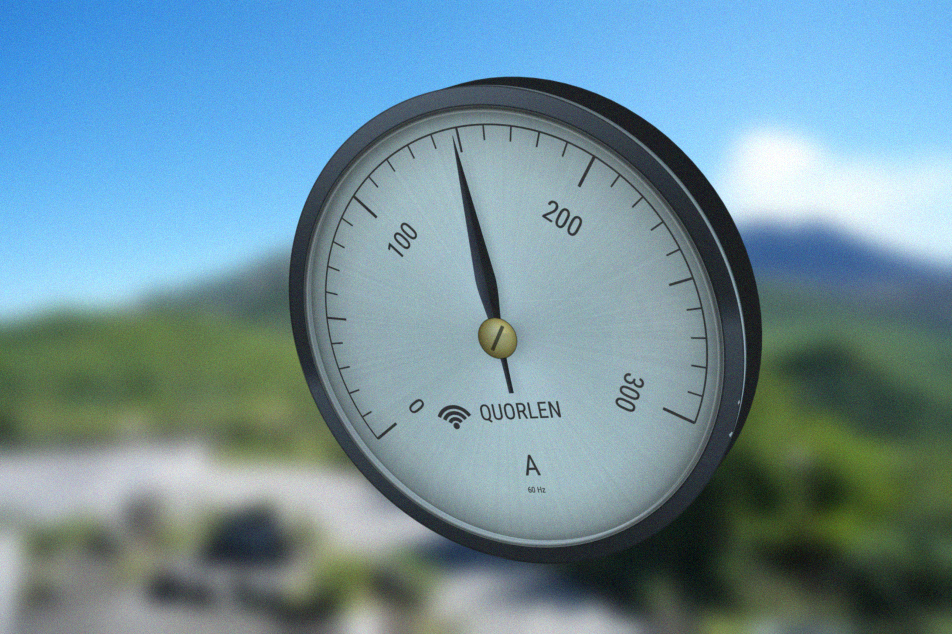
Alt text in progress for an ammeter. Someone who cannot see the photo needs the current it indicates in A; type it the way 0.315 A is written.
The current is 150 A
